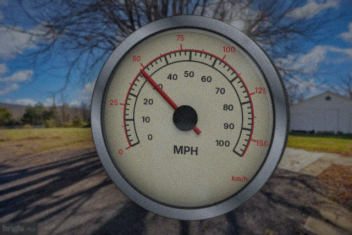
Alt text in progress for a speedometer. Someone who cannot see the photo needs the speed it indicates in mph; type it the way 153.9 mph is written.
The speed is 30 mph
